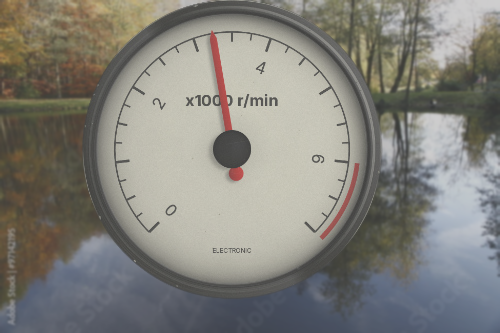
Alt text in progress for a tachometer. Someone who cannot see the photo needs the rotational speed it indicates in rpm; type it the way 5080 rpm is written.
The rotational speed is 3250 rpm
